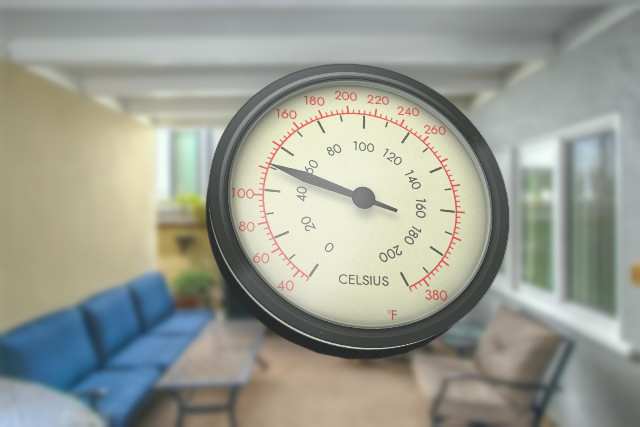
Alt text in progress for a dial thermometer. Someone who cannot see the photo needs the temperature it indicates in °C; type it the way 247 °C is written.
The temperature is 50 °C
